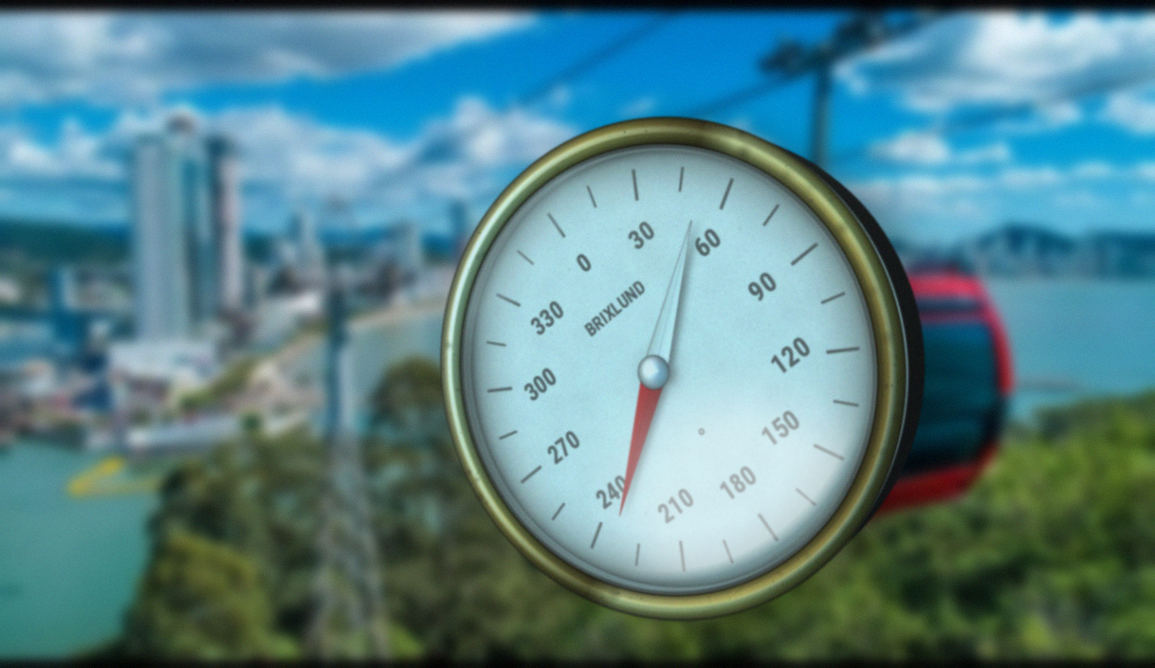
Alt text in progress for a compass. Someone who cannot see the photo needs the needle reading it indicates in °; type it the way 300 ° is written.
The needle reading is 232.5 °
